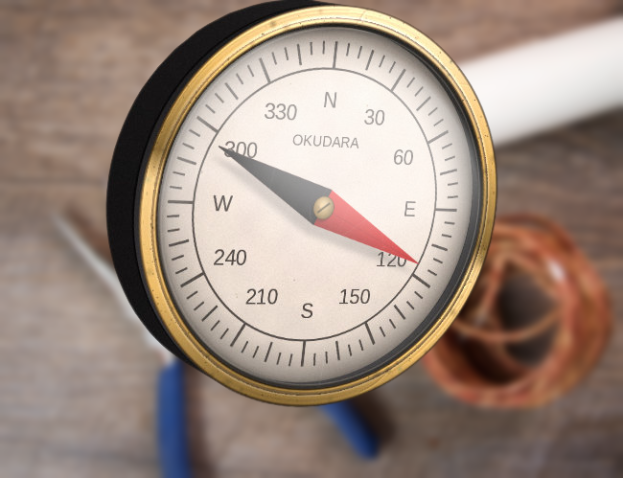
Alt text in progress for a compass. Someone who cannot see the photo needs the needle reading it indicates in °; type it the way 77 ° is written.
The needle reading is 115 °
